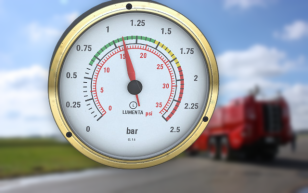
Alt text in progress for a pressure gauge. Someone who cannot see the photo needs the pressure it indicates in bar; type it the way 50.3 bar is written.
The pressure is 1.1 bar
